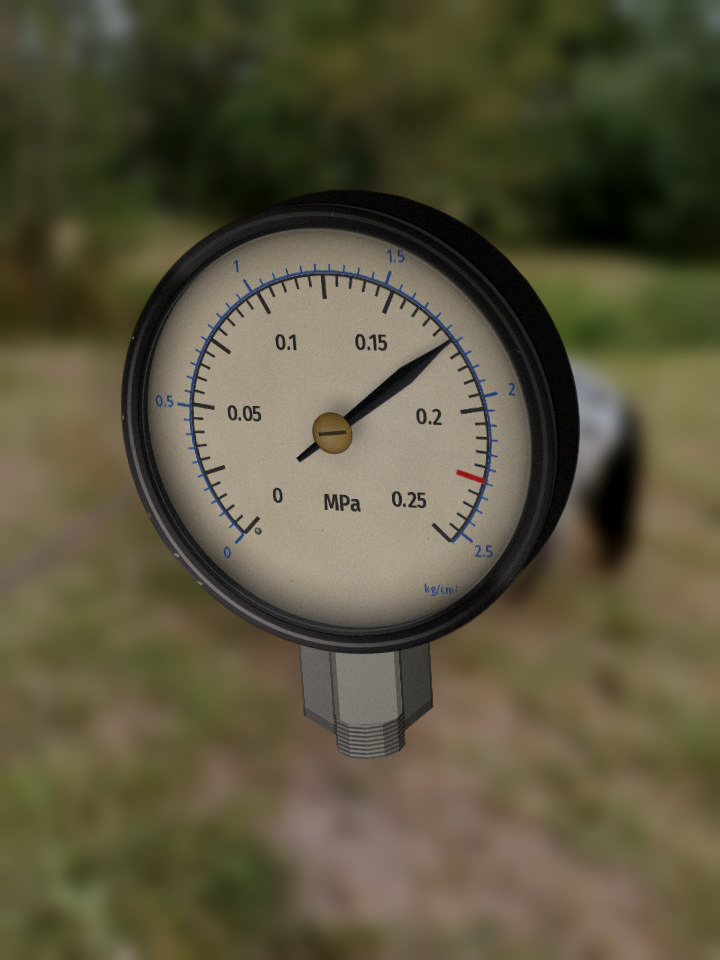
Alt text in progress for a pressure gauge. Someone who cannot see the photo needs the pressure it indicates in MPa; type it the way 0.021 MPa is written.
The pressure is 0.175 MPa
